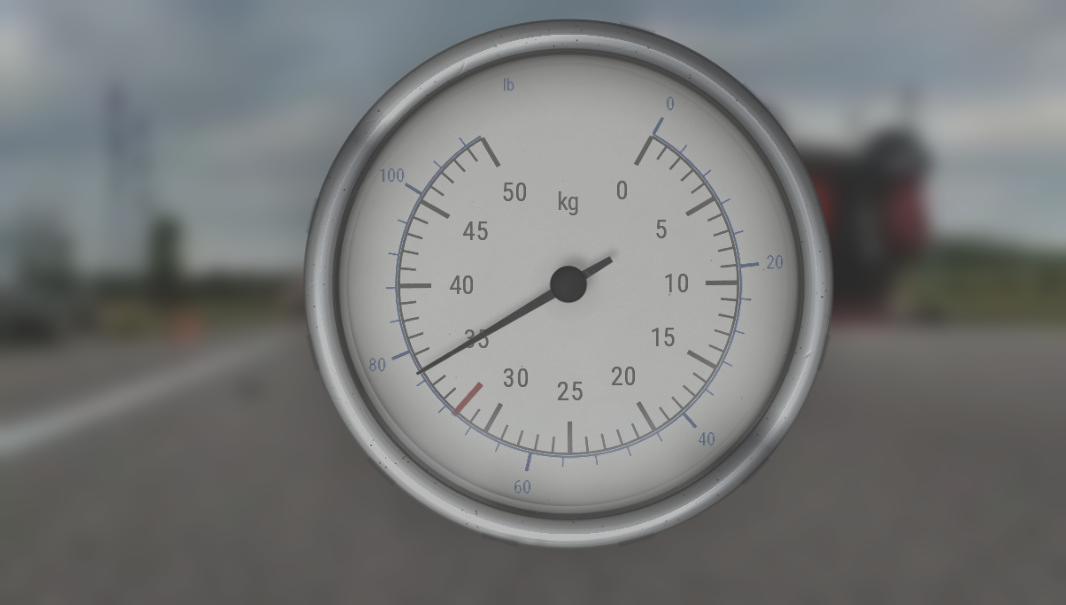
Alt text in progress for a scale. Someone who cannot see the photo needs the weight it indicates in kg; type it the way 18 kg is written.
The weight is 35 kg
